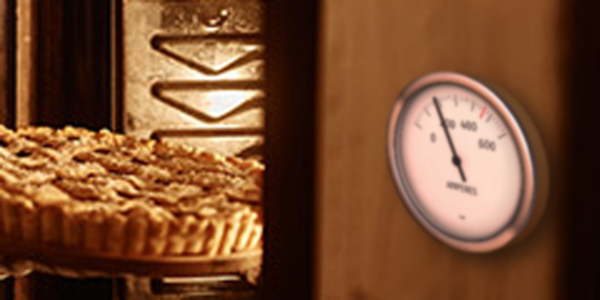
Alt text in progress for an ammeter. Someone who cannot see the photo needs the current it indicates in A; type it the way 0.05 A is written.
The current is 200 A
